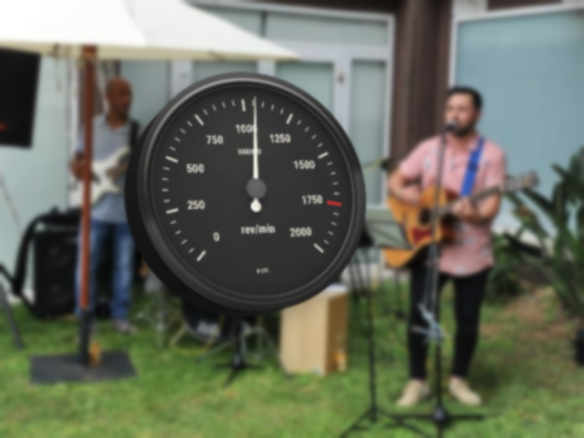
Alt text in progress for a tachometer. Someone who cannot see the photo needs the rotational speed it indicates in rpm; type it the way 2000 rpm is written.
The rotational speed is 1050 rpm
